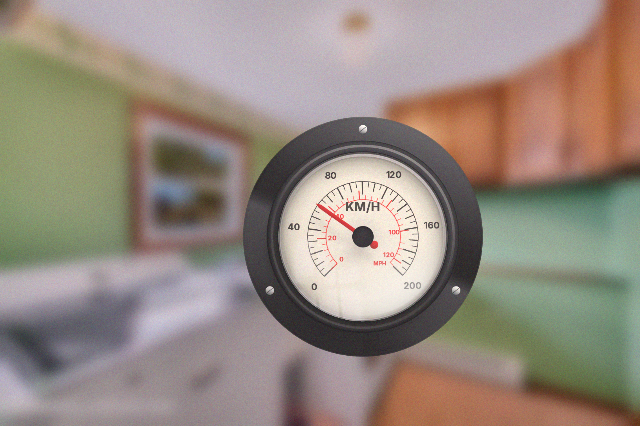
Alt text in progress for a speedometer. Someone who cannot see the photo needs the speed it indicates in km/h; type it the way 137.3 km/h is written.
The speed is 60 km/h
